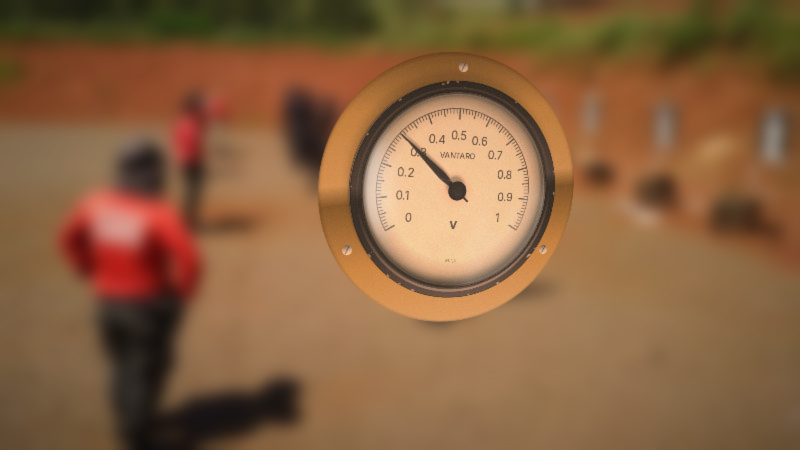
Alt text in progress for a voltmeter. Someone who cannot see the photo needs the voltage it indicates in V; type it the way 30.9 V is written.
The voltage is 0.3 V
